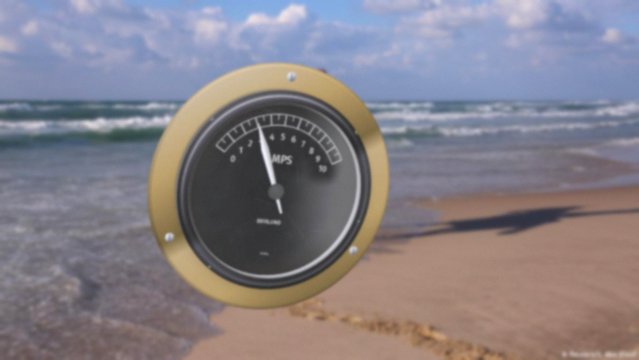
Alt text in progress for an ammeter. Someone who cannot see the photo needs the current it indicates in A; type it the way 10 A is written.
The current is 3 A
